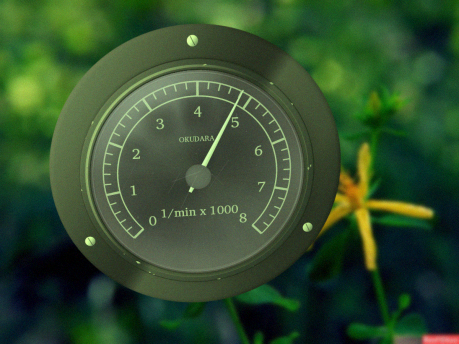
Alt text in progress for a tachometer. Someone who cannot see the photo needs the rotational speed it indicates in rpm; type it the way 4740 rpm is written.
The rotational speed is 4800 rpm
